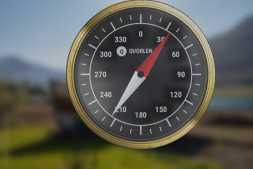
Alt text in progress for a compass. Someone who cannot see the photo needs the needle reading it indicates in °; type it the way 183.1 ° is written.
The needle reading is 35 °
